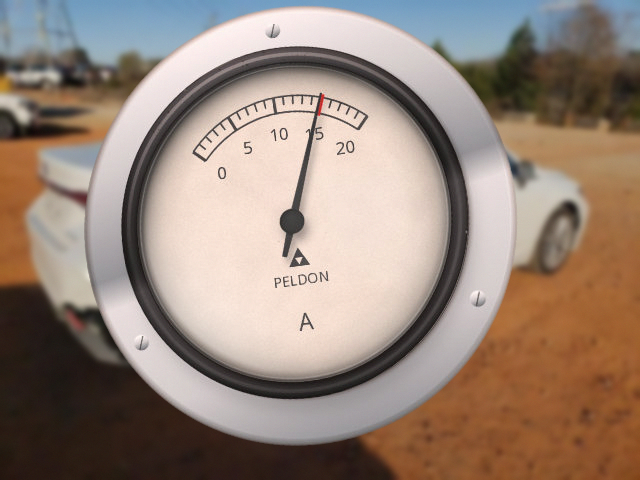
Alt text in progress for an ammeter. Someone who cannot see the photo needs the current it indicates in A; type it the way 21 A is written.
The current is 15 A
